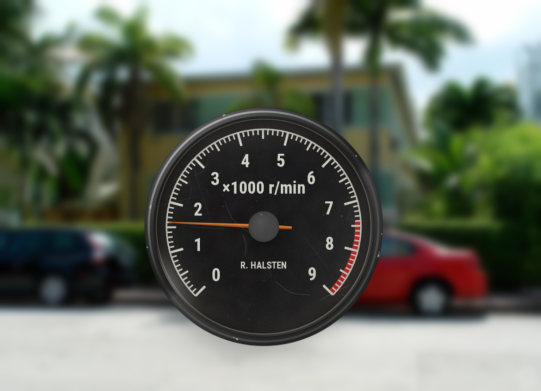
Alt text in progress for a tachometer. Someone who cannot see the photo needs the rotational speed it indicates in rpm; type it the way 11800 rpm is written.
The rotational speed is 1600 rpm
